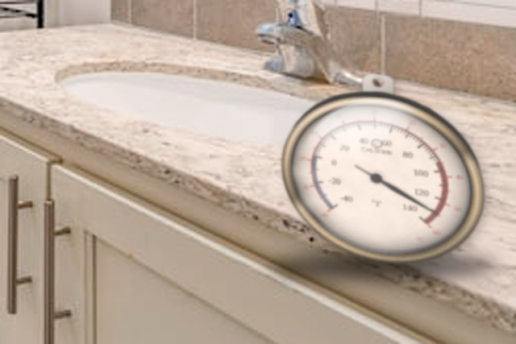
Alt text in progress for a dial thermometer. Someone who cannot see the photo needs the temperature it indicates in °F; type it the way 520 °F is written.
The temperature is 130 °F
